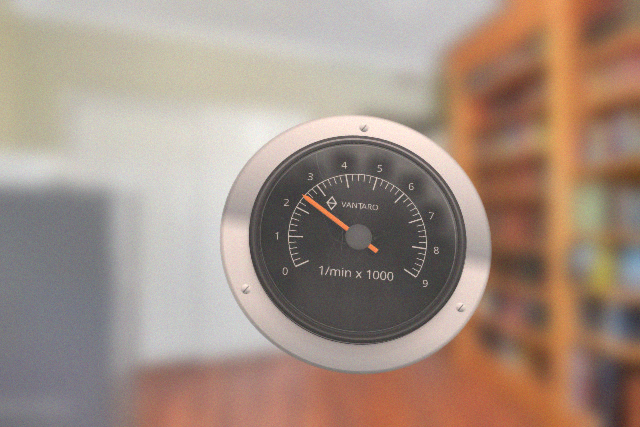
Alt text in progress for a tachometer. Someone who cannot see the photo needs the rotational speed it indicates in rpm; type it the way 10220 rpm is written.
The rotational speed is 2400 rpm
